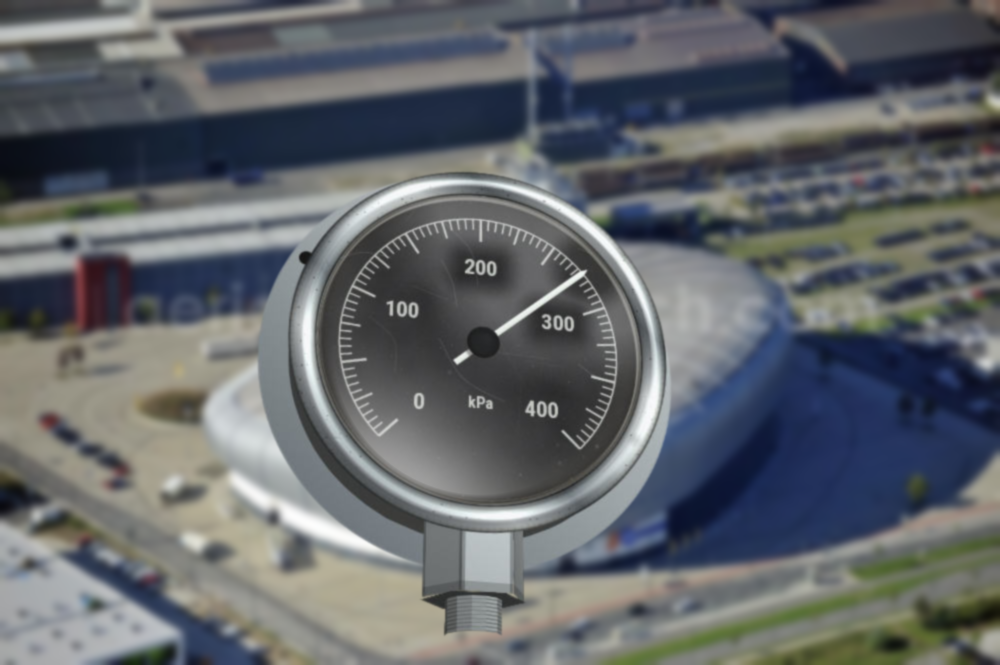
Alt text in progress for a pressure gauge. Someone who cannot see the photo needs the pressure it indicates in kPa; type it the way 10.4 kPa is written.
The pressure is 275 kPa
